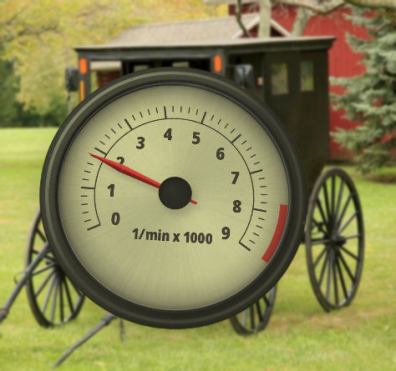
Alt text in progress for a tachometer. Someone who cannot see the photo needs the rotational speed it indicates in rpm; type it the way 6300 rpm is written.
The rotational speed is 1800 rpm
